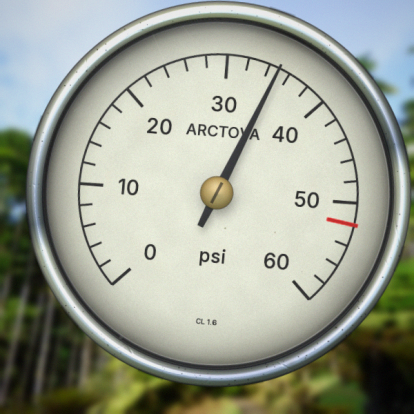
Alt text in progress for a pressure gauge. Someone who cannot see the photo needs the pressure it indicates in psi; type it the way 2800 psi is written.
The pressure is 35 psi
